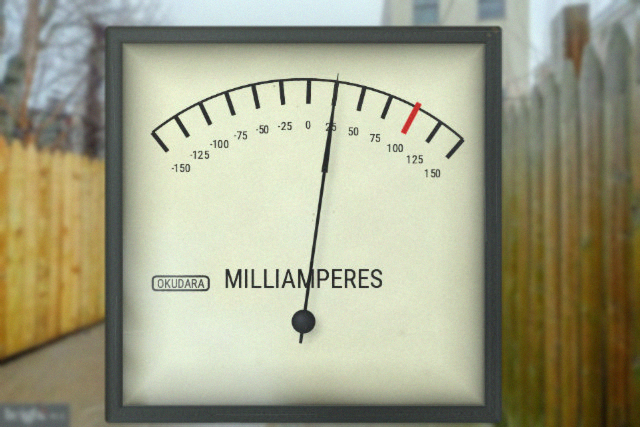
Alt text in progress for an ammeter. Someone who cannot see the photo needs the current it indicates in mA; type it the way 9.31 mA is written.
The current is 25 mA
